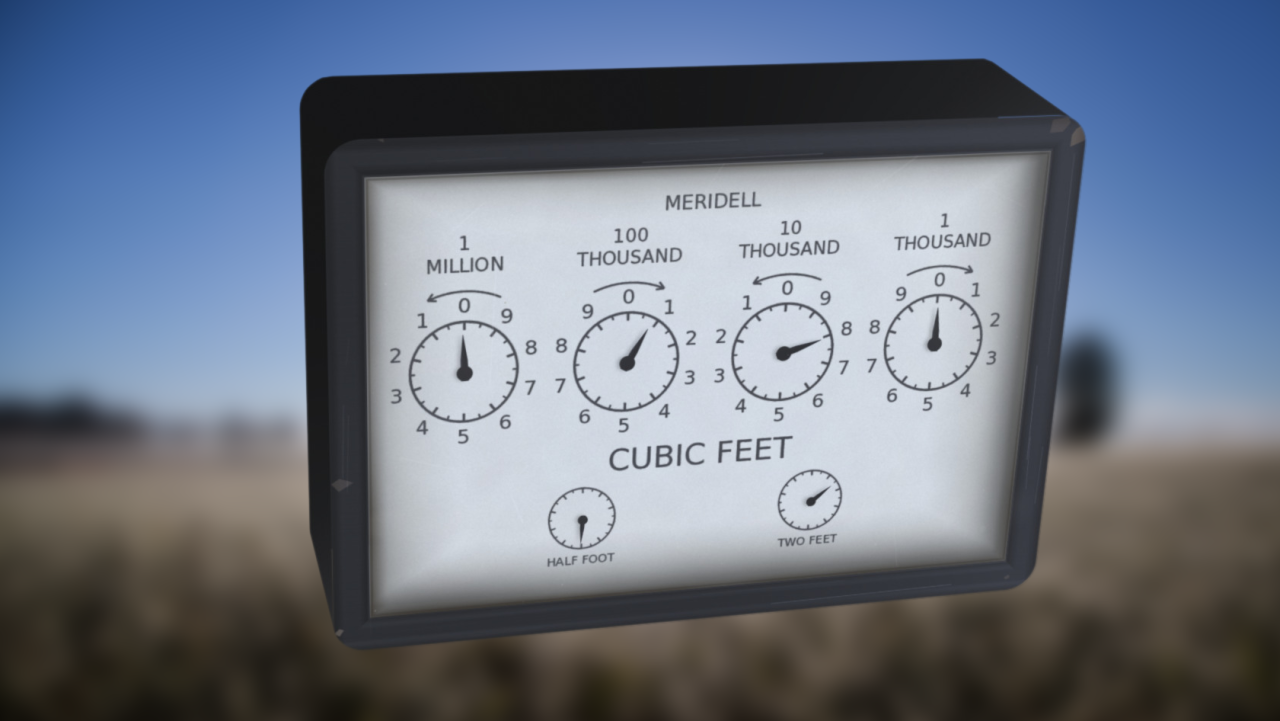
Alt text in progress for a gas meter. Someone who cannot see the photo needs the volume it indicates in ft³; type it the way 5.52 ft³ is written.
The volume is 8000 ft³
